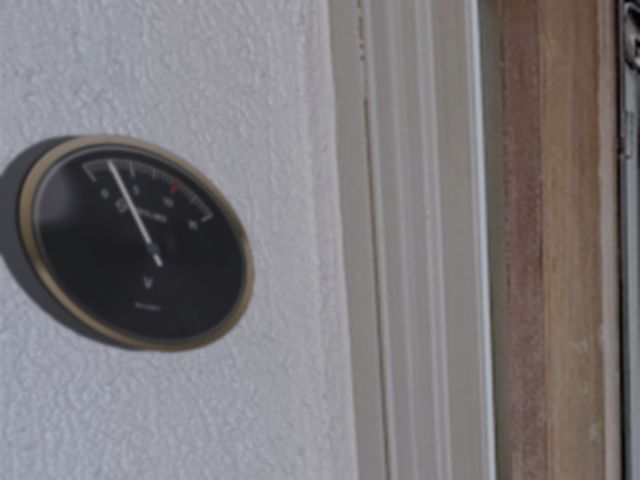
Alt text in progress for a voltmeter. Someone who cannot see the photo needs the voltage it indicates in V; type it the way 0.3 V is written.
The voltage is 2.5 V
